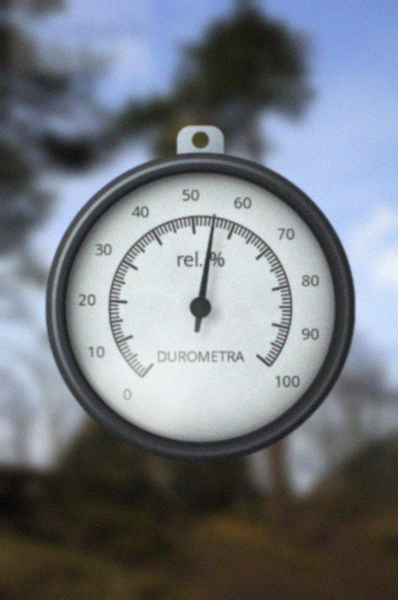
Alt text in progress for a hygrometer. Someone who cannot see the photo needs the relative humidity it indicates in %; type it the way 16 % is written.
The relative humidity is 55 %
